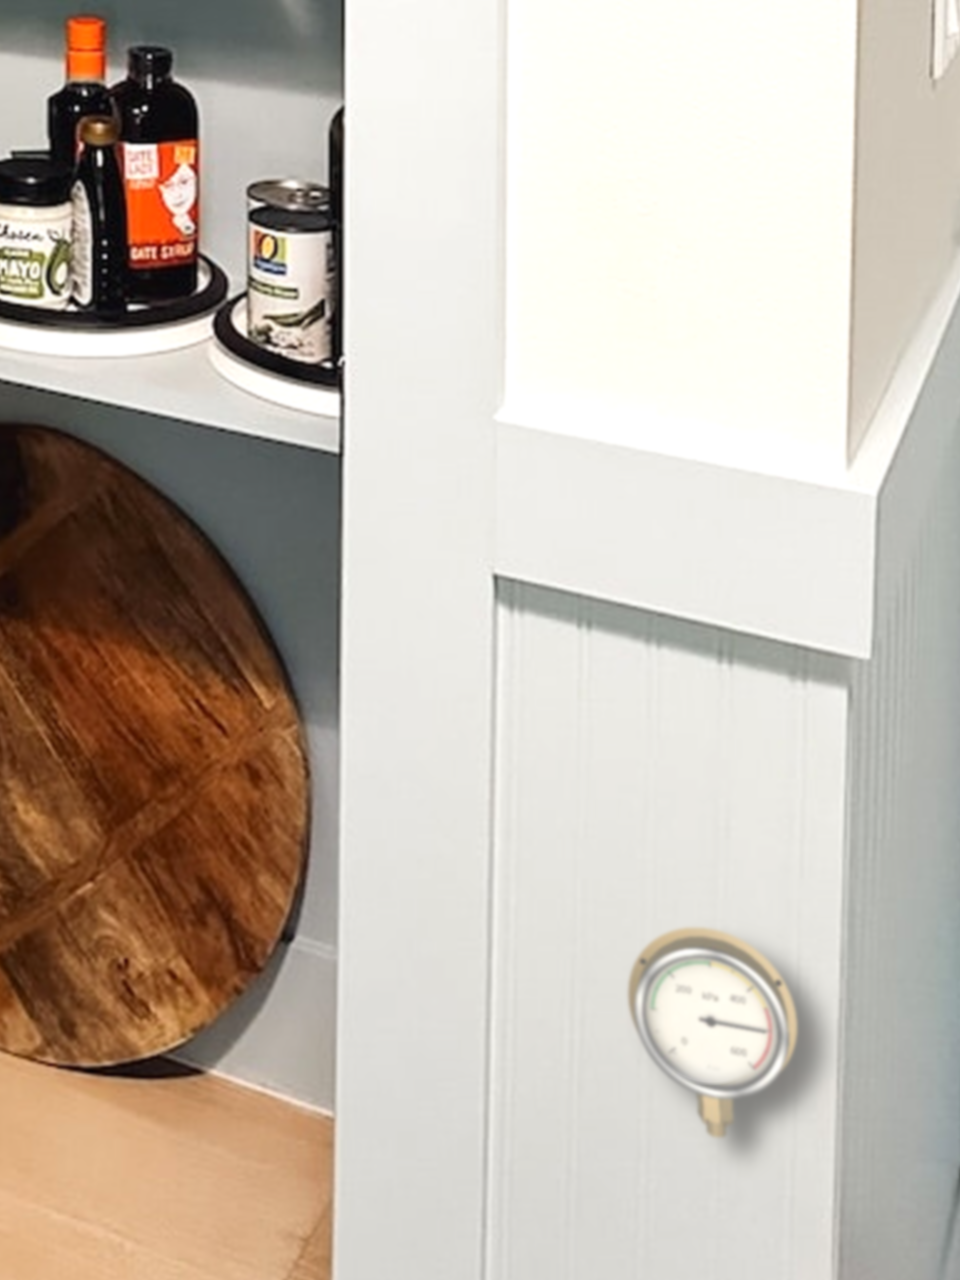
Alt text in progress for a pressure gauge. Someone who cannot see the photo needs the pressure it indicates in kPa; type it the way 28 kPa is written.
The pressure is 500 kPa
